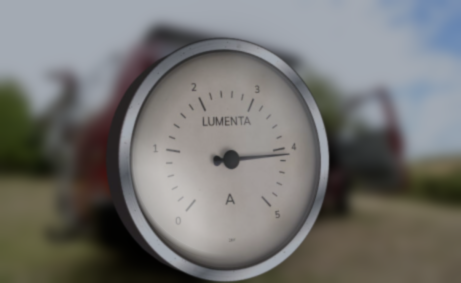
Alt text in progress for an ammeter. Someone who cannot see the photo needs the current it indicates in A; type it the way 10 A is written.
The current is 4.1 A
